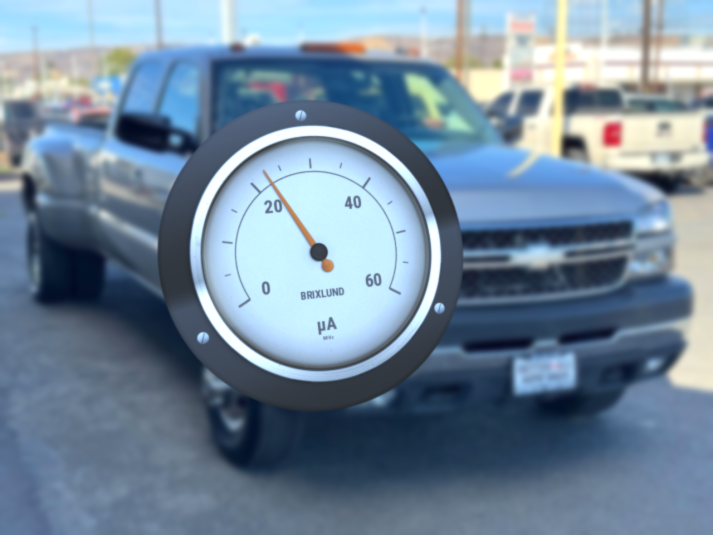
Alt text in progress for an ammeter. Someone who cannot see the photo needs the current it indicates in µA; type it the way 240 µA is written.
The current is 22.5 µA
